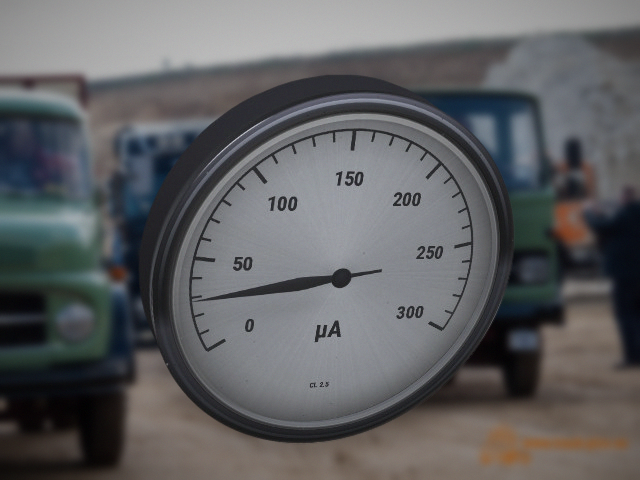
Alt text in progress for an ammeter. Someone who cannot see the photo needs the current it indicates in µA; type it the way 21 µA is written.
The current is 30 µA
